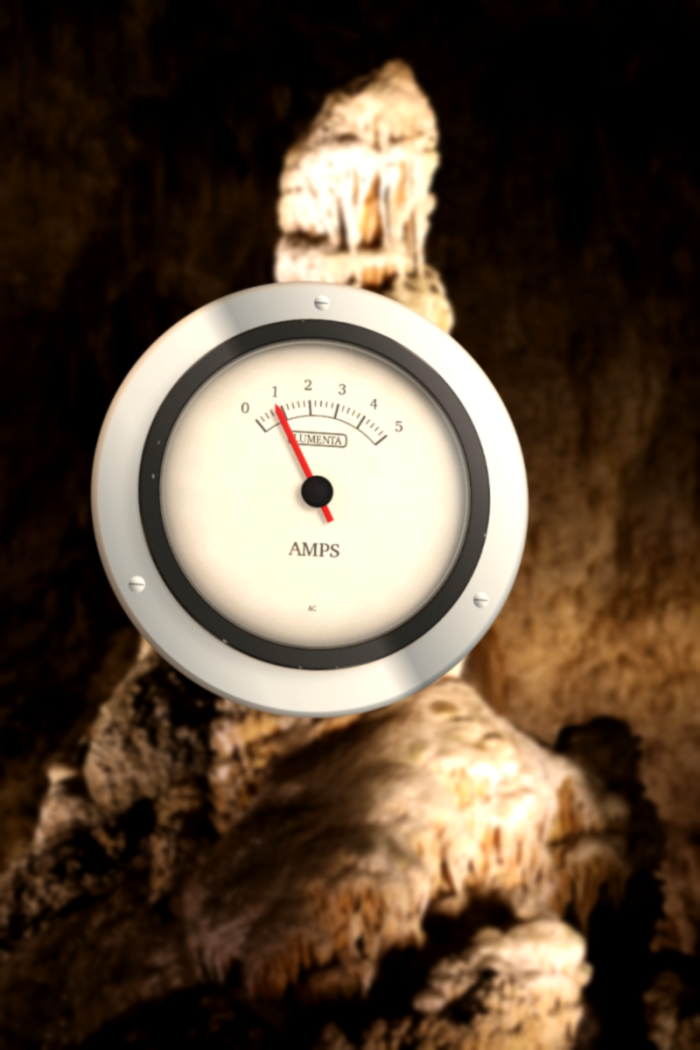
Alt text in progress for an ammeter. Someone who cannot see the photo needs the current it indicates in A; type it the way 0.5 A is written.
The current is 0.8 A
